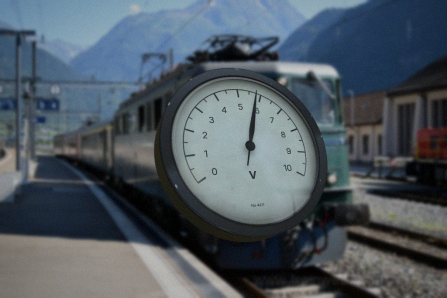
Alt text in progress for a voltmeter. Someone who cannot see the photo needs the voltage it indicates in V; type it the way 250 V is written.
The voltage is 5.75 V
